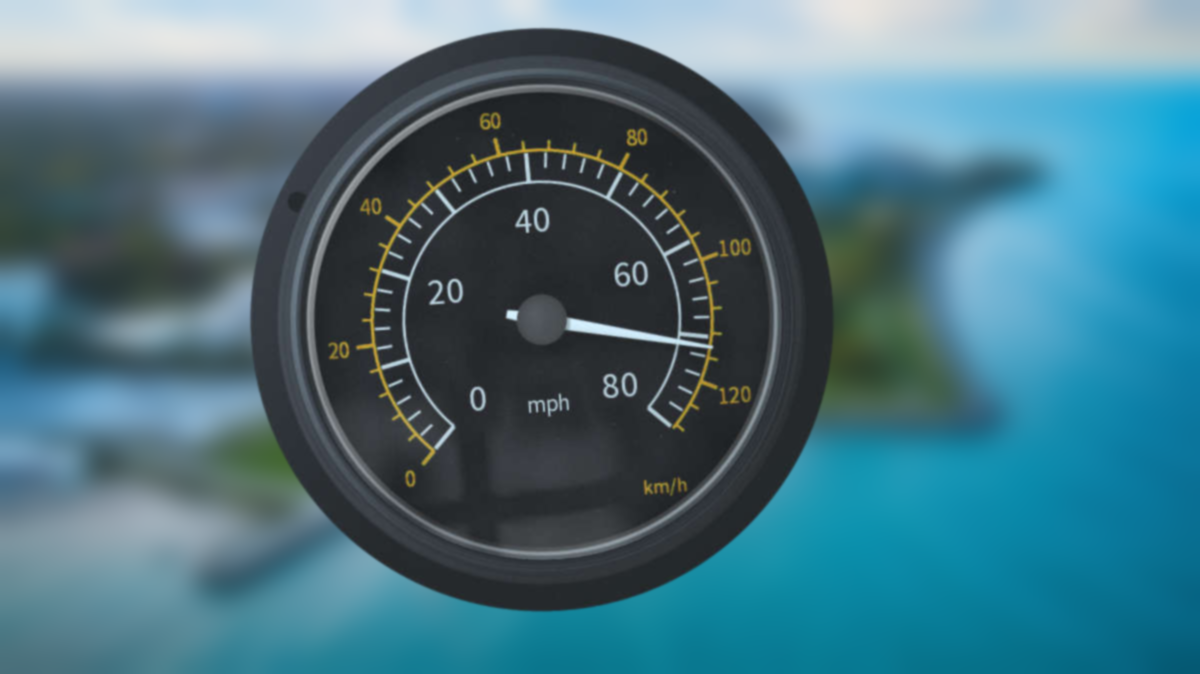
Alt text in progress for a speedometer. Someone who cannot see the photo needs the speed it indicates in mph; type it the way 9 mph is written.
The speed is 71 mph
